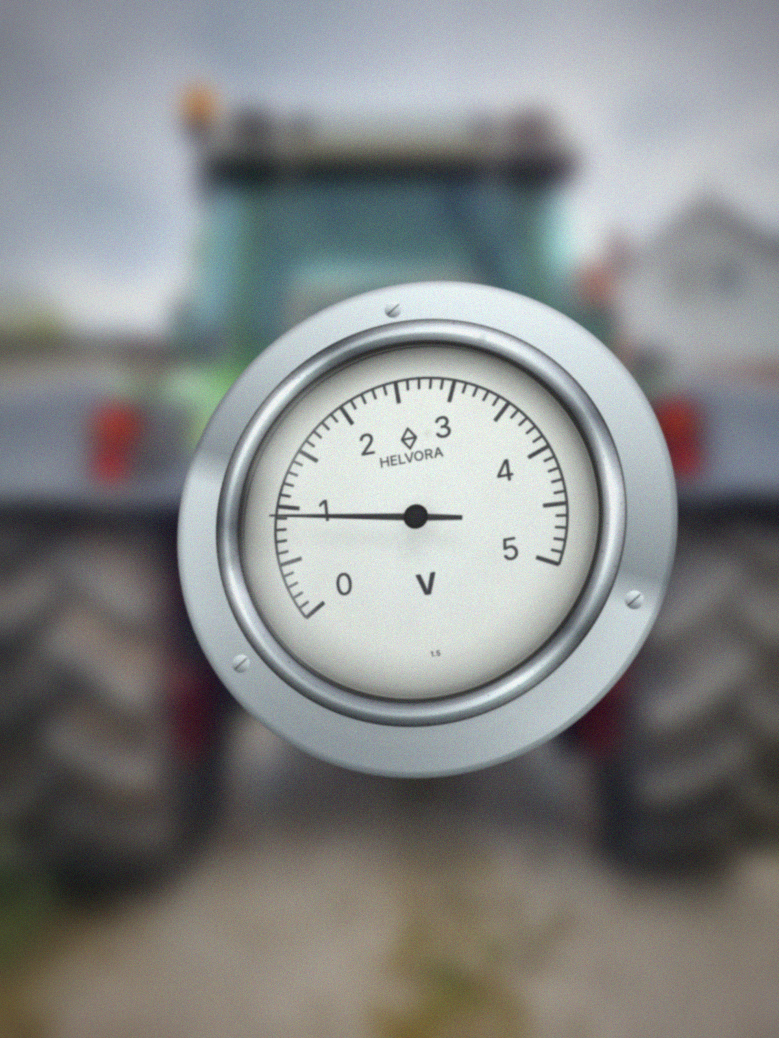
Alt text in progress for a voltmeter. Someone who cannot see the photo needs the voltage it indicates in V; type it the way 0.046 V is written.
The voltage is 0.9 V
